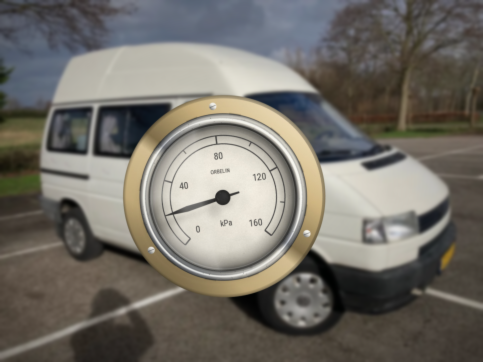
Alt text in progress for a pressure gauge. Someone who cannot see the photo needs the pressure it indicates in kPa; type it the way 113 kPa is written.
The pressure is 20 kPa
